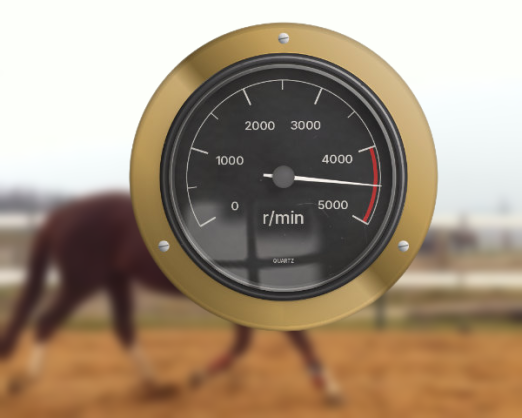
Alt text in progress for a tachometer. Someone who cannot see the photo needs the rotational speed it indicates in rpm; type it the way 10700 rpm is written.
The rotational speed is 4500 rpm
